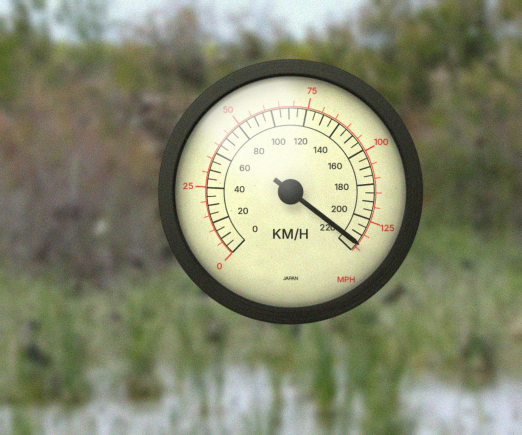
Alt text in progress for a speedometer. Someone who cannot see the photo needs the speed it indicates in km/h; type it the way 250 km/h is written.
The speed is 215 km/h
